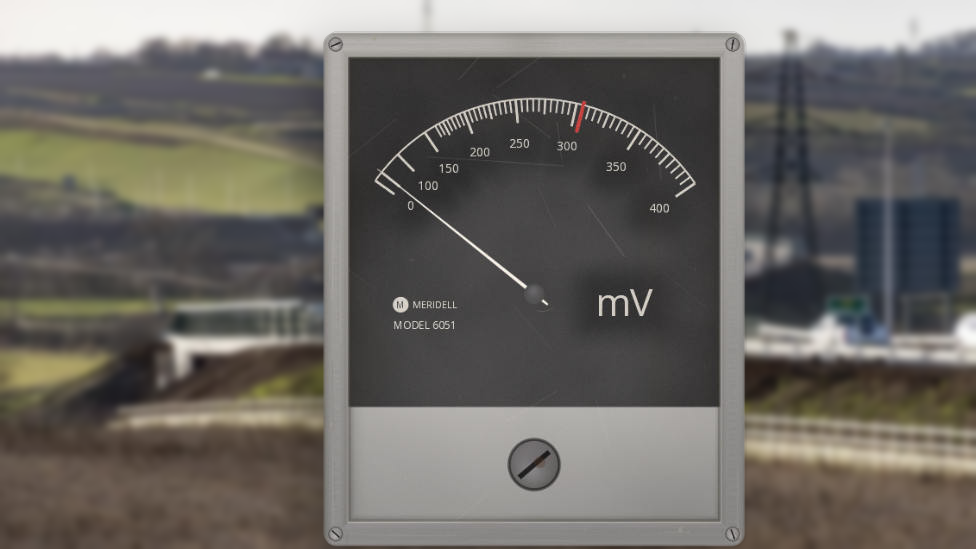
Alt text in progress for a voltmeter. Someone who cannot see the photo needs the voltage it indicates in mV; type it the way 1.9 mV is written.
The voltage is 50 mV
